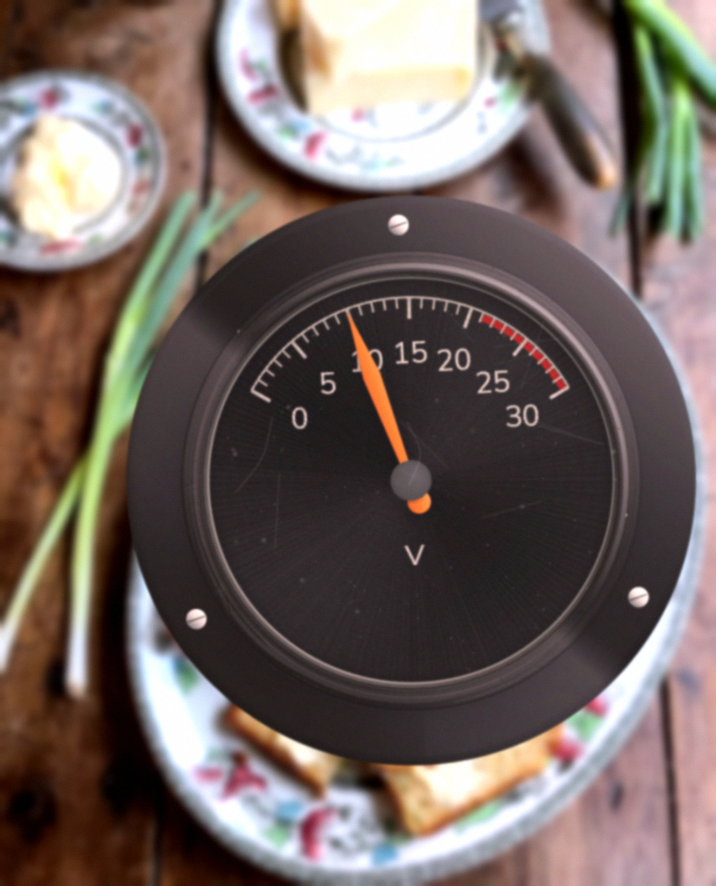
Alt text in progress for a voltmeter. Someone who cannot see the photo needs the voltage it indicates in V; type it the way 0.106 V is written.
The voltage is 10 V
